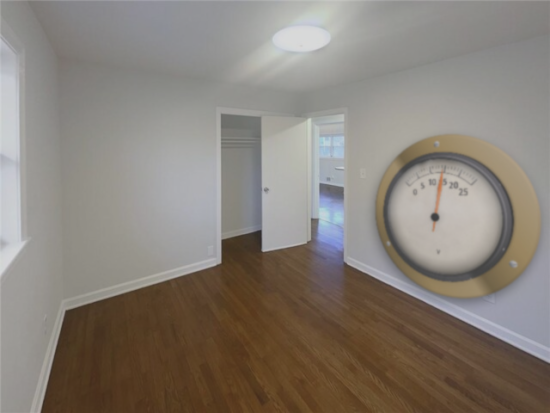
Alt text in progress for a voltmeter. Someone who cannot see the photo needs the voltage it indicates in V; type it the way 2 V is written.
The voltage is 15 V
